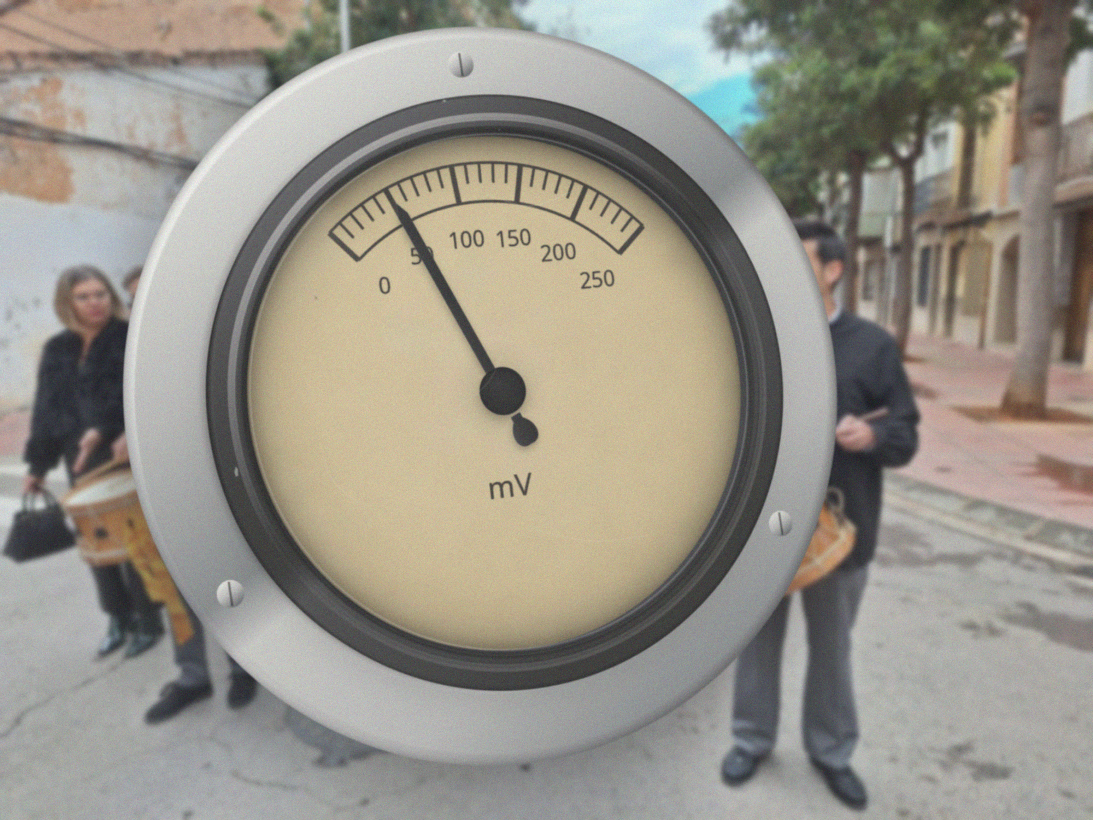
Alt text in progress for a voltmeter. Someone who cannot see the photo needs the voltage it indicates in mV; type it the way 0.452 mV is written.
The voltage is 50 mV
